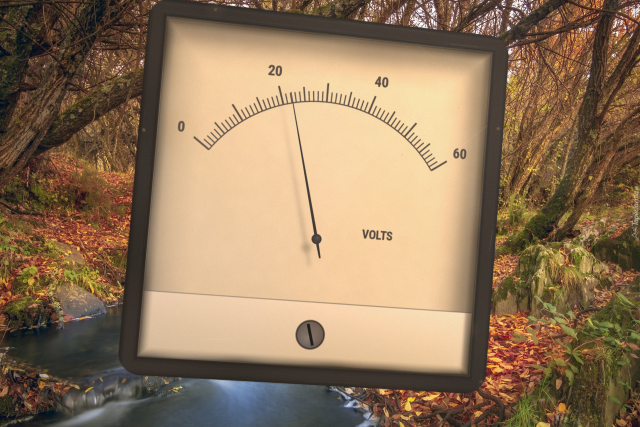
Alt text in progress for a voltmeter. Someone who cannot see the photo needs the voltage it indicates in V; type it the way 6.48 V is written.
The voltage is 22 V
